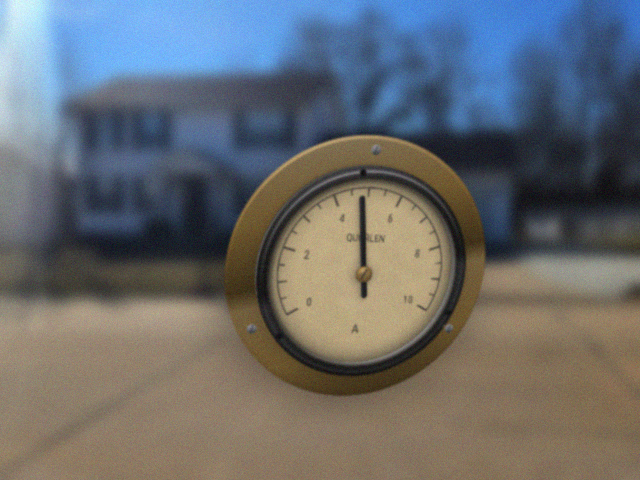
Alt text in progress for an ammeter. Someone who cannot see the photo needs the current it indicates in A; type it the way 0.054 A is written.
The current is 4.75 A
